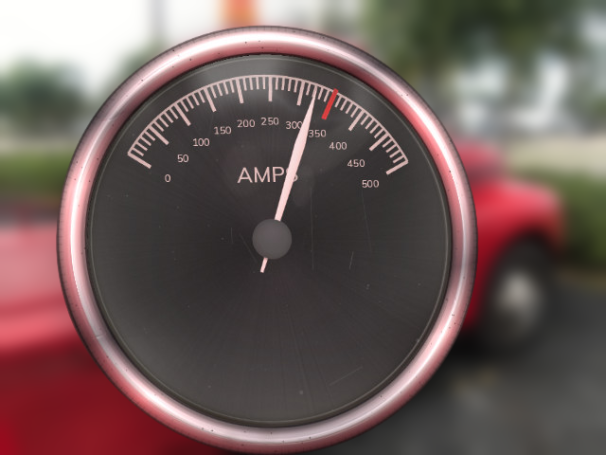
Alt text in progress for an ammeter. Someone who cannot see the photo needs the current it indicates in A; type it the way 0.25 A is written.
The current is 320 A
